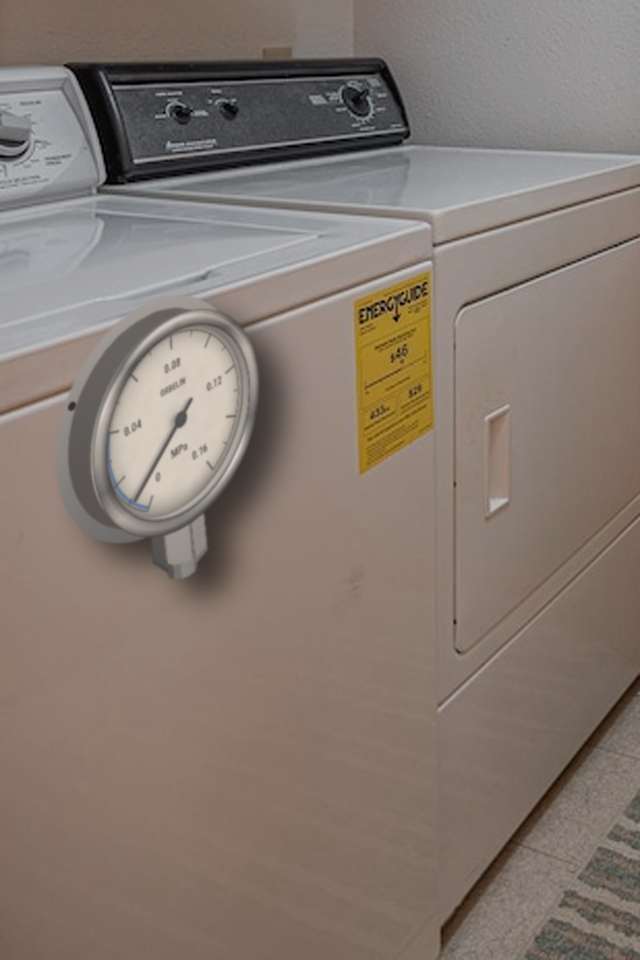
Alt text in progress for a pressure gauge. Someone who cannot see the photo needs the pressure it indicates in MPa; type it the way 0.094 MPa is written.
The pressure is 0.01 MPa
